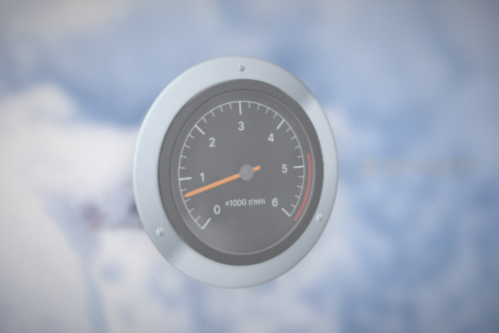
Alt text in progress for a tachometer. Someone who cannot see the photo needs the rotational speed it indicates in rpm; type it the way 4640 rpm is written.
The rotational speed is 700 rpm
